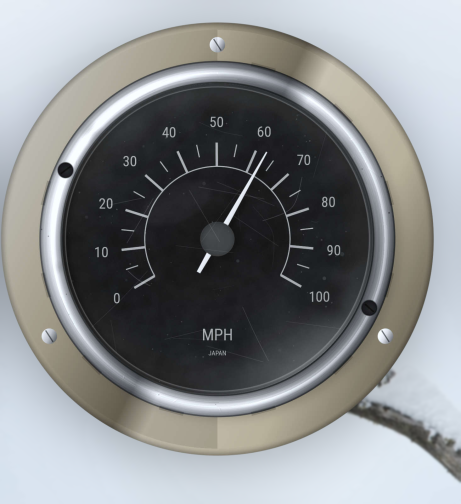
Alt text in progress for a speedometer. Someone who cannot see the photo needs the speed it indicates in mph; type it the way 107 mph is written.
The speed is 62.5 mph
